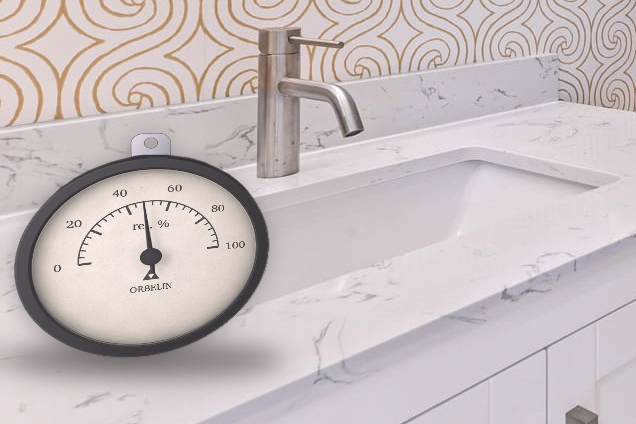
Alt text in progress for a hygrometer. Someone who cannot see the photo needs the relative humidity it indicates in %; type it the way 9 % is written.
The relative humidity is 48 %
